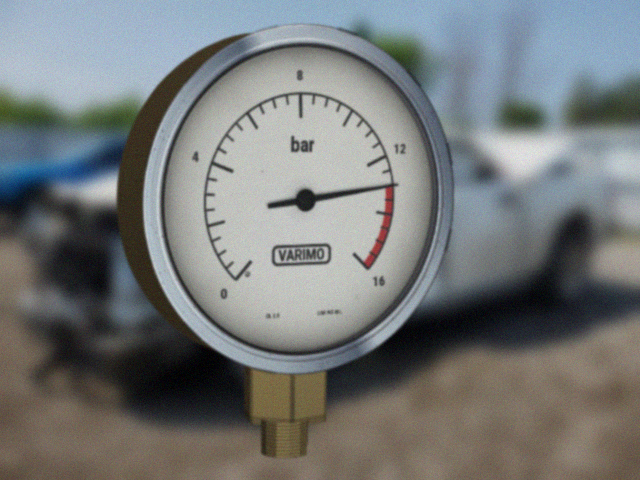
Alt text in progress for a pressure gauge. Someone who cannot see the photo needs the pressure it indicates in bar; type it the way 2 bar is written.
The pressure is 13 bar
